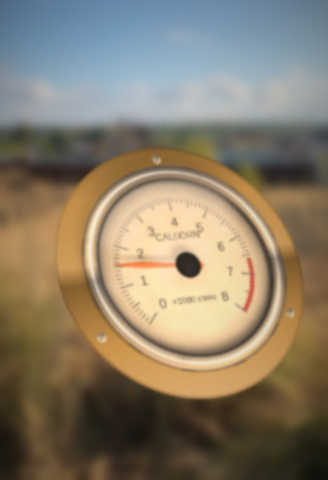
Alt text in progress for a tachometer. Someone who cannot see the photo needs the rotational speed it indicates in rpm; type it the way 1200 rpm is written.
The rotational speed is 1500 rpm
